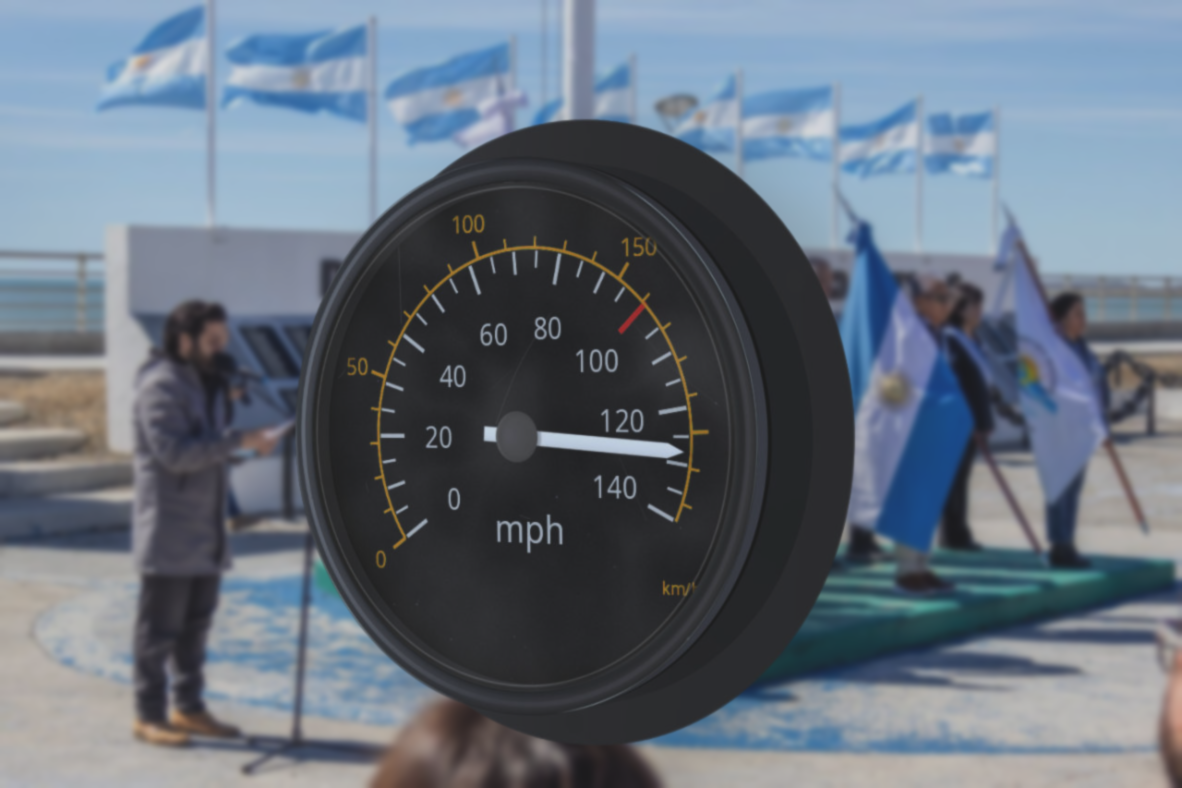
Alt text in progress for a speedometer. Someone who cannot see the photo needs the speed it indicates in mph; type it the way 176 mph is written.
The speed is 127.5 mph
